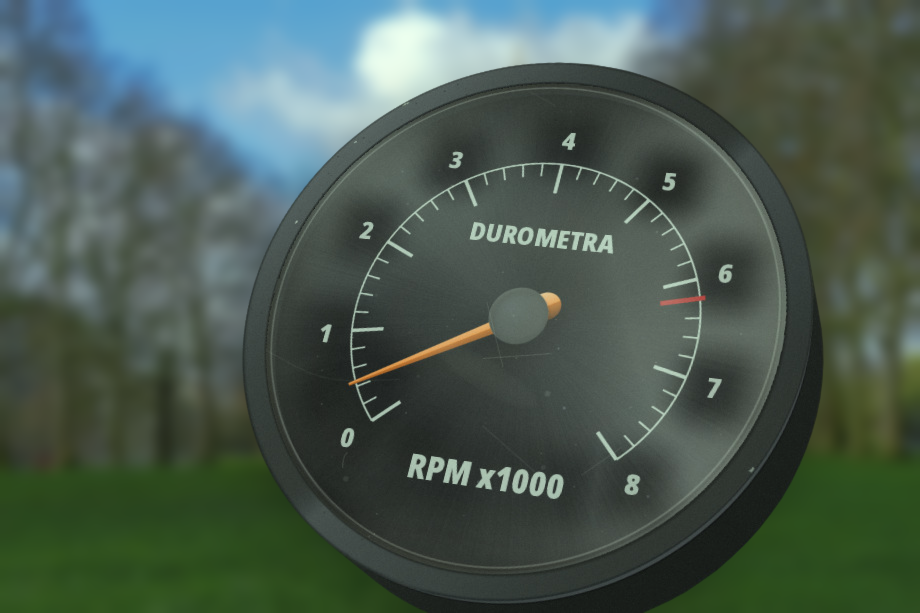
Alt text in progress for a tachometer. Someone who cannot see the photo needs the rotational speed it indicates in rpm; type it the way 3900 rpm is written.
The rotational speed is 400 rpm
